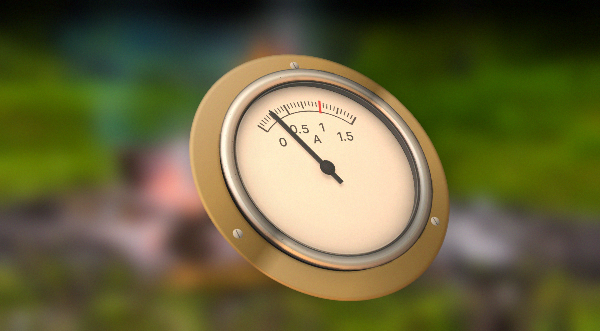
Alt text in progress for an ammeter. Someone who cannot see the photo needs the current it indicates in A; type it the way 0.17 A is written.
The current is 0.25 A
